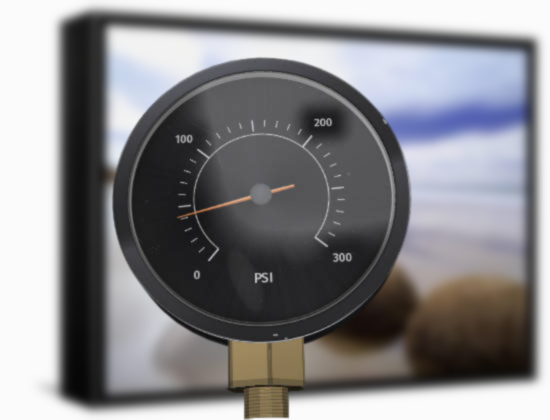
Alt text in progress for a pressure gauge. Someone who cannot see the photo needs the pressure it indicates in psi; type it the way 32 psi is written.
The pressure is 40 psi
